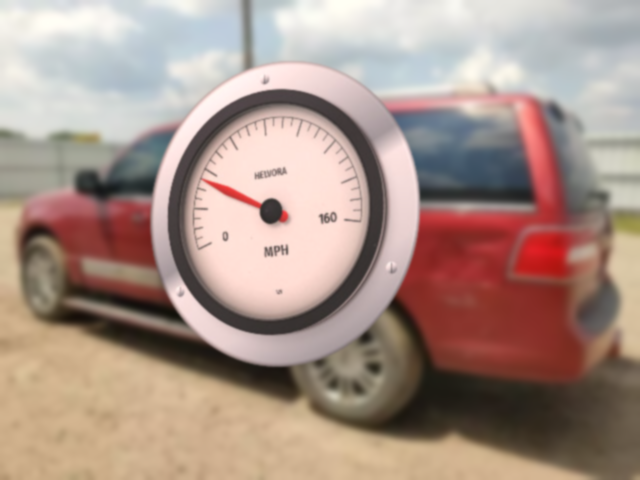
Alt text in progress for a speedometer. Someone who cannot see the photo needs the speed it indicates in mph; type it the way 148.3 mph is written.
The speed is 35 mph
